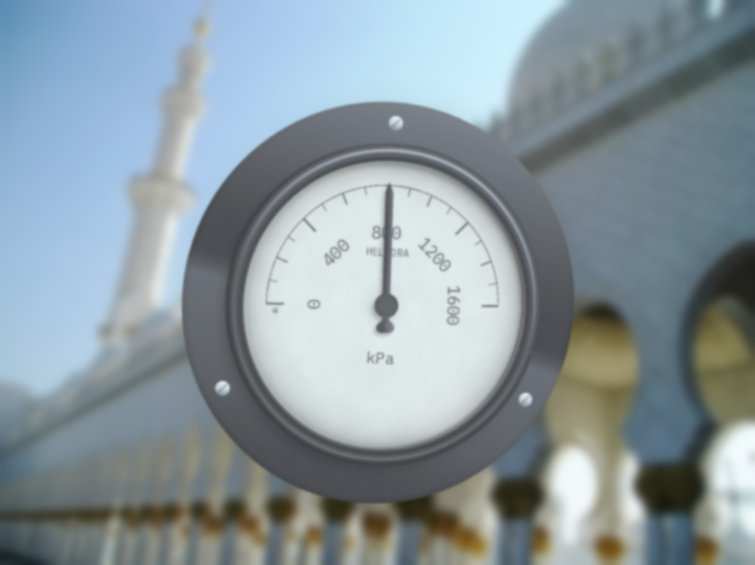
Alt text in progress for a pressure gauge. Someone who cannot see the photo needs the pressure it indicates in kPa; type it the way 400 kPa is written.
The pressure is 800 kPa
